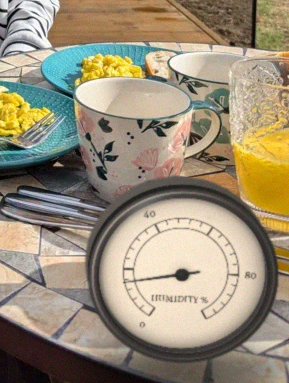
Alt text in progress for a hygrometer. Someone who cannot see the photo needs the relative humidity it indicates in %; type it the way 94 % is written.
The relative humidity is 16 %
